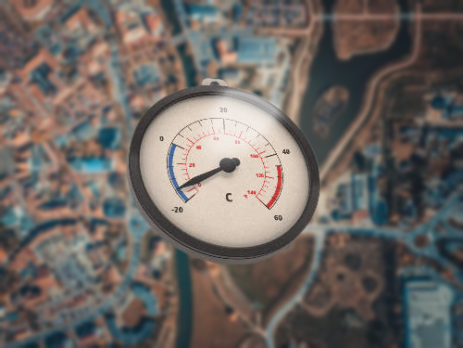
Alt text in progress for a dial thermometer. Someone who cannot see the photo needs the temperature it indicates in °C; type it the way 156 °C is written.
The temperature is -16 °C
